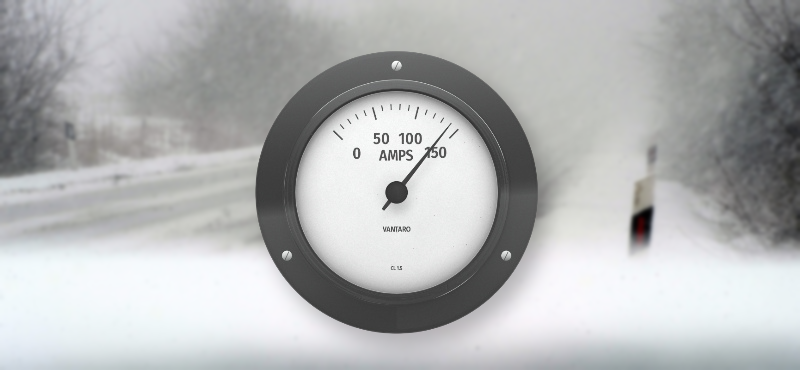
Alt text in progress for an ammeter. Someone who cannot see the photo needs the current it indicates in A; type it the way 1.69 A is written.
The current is 140 A
